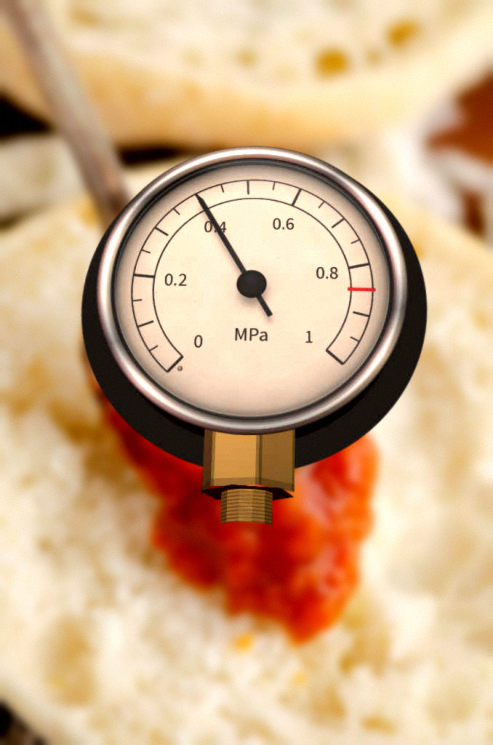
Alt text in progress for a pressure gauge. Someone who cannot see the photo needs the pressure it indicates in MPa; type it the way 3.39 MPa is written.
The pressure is 0.4 MPa
